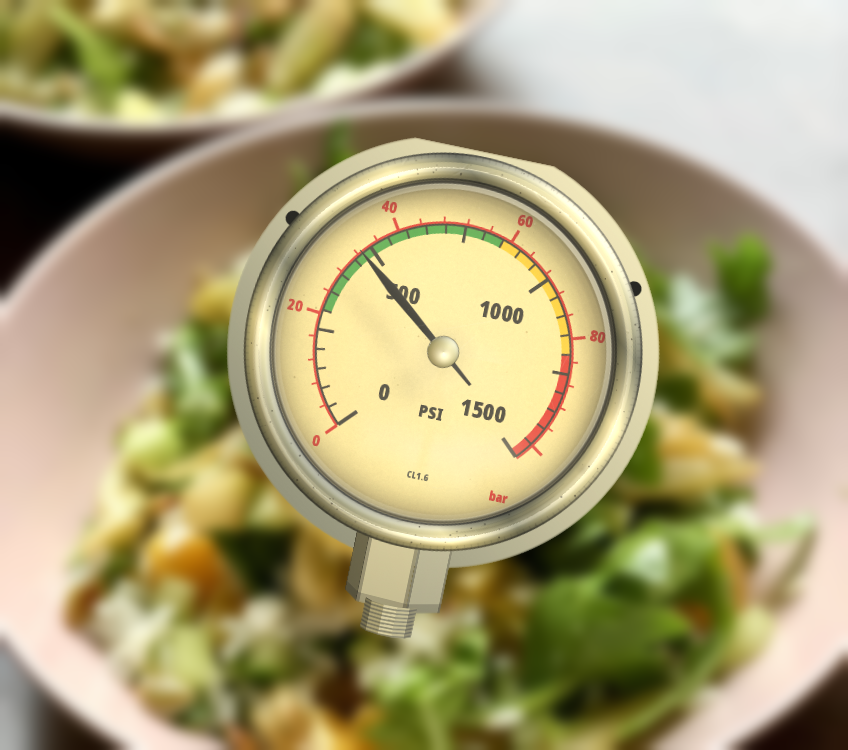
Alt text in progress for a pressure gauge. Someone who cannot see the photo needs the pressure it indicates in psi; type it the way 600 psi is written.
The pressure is 475 psi
